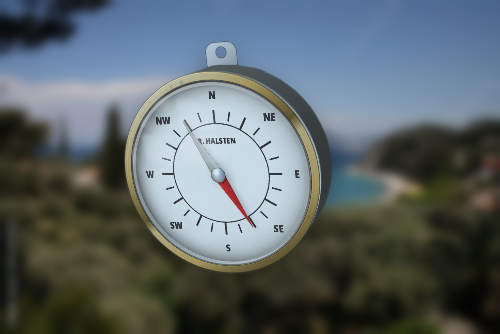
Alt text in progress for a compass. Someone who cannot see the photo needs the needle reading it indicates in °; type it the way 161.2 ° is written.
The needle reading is 150 °
